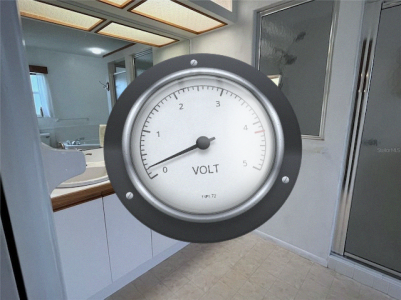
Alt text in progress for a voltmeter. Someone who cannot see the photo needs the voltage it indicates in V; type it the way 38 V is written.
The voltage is 0.2 V
